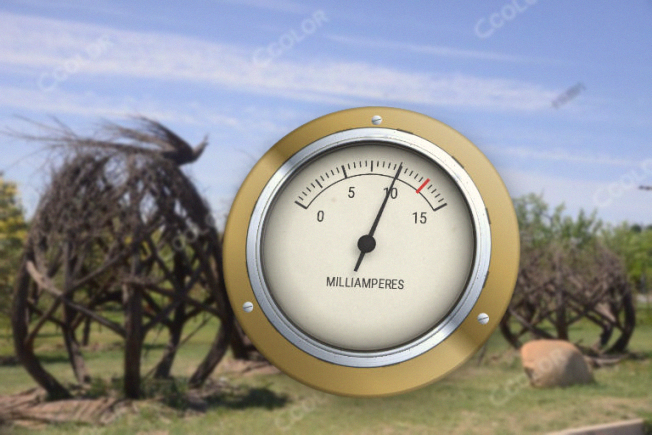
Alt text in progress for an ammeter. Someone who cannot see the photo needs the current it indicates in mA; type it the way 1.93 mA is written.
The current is 10 mA
